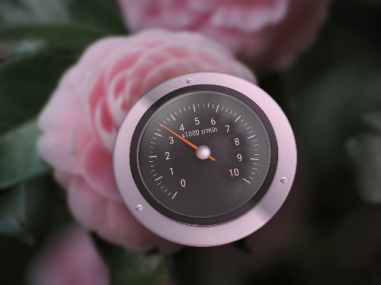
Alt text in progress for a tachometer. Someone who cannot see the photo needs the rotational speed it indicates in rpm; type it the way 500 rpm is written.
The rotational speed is 3400 rpm
